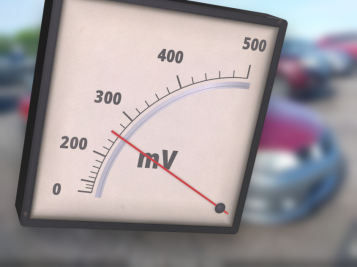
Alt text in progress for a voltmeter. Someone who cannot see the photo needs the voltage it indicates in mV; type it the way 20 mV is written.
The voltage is 260 mV
